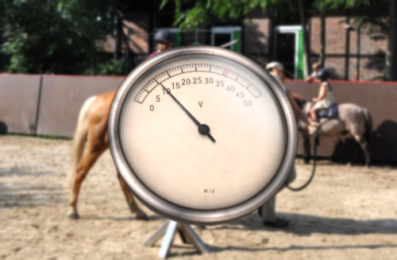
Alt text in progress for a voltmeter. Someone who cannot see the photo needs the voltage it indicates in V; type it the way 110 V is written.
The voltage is 10 V
